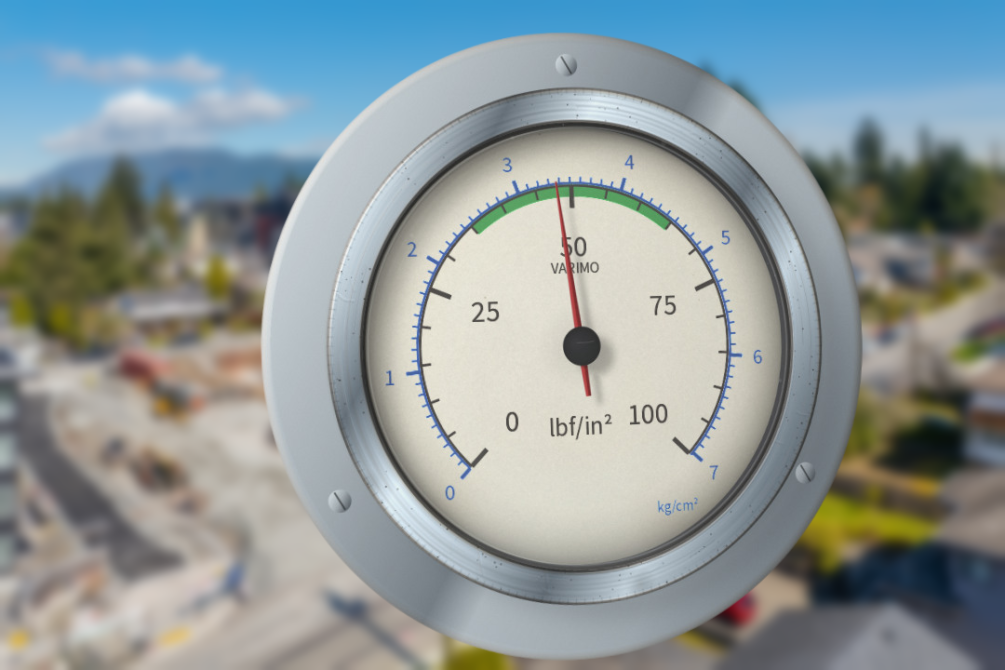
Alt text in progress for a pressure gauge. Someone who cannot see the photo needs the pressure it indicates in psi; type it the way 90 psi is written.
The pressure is 47.5 psi
